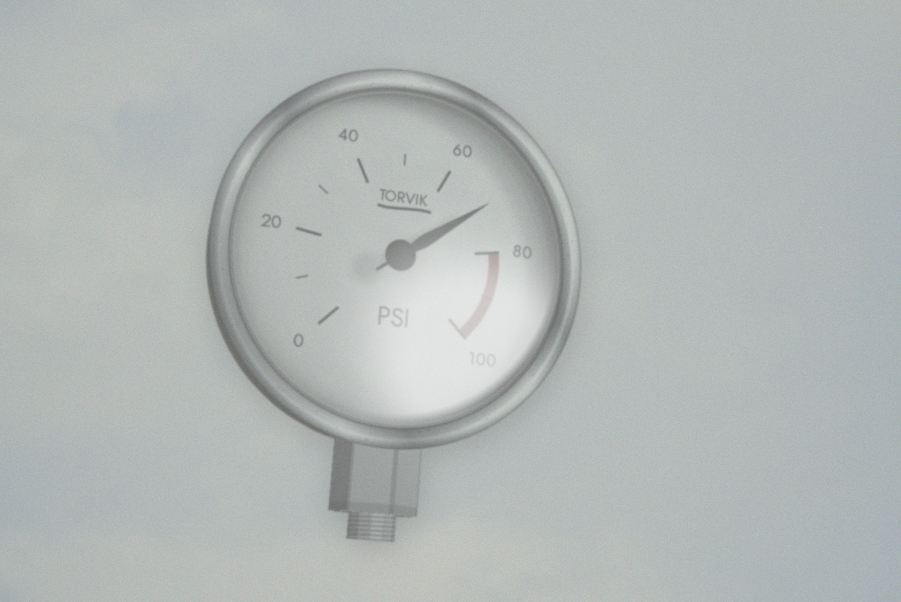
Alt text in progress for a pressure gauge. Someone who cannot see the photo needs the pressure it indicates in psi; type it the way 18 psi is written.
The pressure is 70 psi
